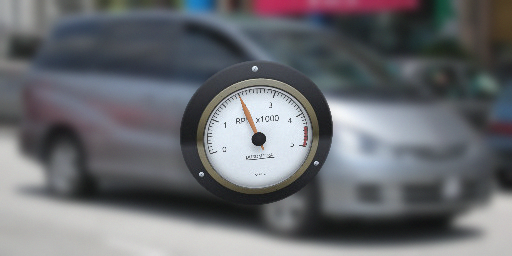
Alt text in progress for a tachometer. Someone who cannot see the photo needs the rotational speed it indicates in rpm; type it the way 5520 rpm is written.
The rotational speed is 2000 rpm
